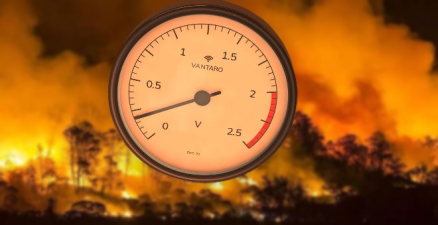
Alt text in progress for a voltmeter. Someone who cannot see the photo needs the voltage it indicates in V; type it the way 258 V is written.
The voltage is 0.2 V
